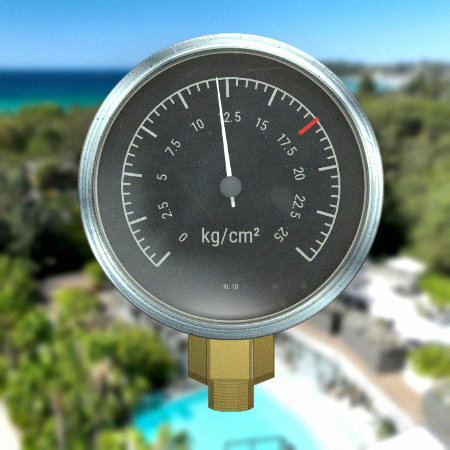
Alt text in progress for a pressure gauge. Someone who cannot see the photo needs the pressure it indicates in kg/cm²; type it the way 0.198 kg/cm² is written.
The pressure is 12 kg/cm²
